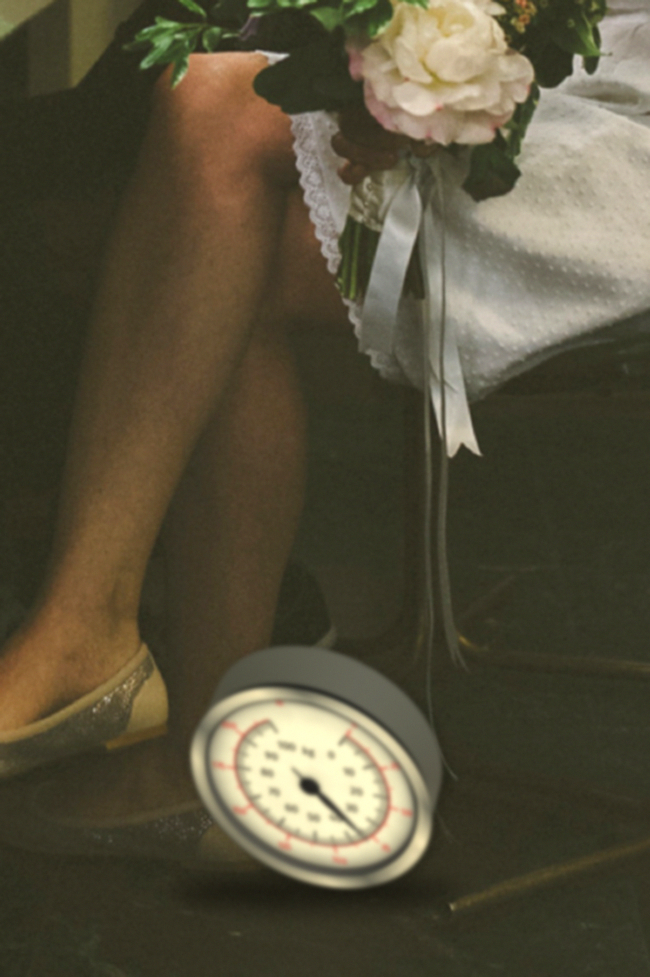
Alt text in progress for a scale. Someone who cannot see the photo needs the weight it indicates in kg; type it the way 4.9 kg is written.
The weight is 35 kg
